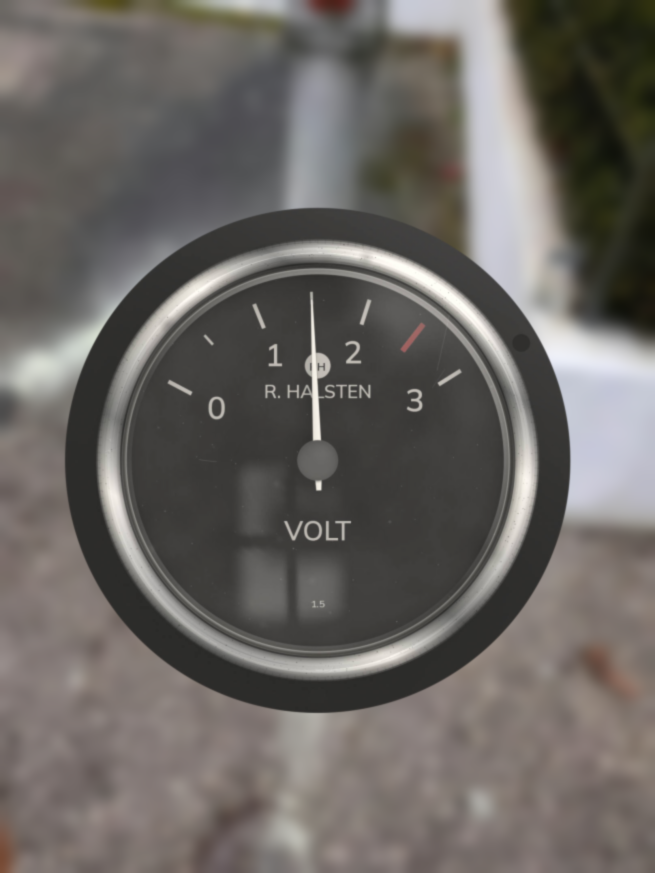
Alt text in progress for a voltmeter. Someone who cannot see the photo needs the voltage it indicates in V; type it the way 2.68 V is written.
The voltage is 1.5 V
